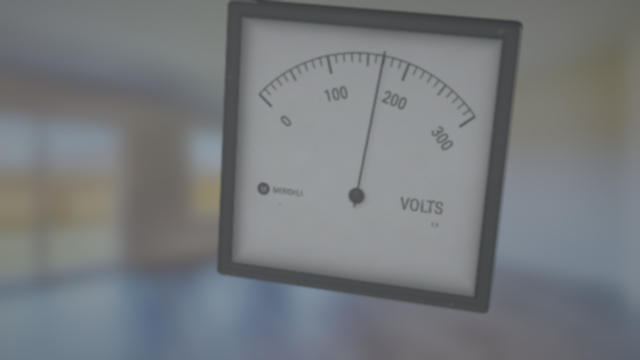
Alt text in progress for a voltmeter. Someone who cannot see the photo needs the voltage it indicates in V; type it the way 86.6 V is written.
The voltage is 170 V
